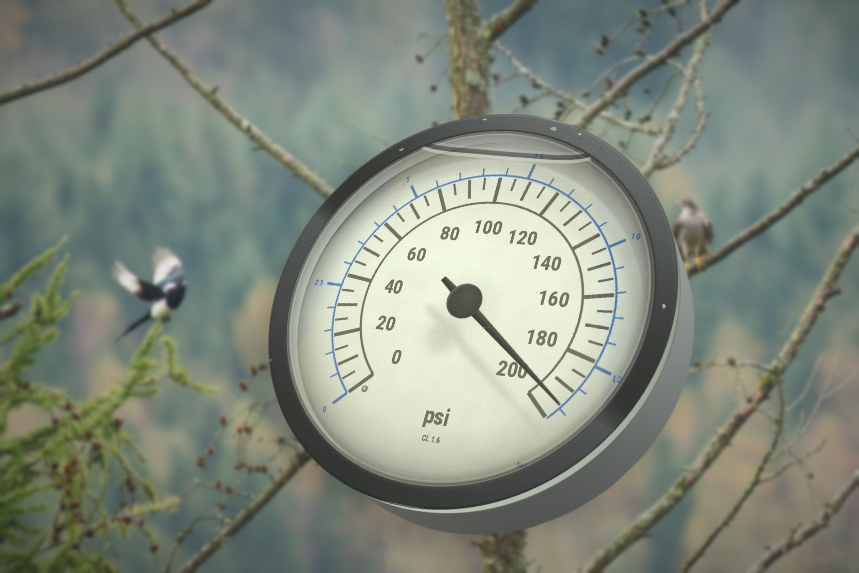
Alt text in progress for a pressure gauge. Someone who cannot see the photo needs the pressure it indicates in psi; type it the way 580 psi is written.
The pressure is 195 psi
